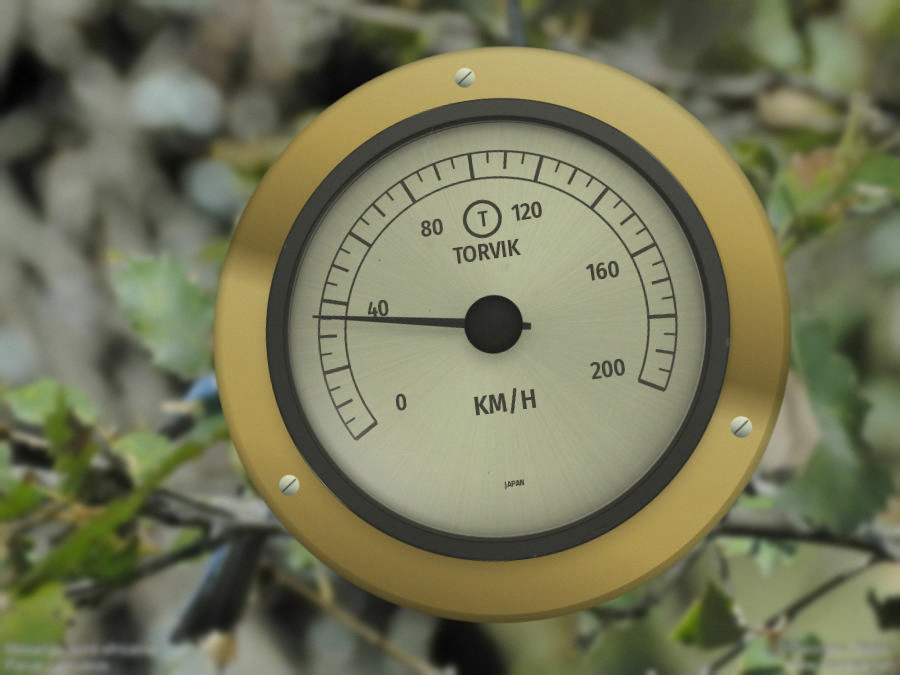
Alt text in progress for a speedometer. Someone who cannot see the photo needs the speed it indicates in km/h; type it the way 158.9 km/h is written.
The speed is 35 km/h
